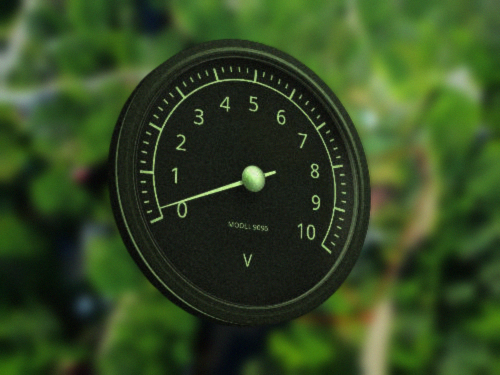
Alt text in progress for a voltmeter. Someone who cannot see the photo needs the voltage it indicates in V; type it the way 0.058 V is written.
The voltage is 0.2 V
